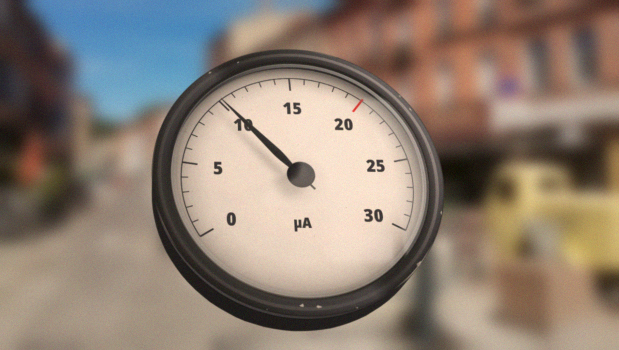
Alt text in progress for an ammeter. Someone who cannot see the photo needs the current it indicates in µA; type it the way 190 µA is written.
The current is 10 µA
